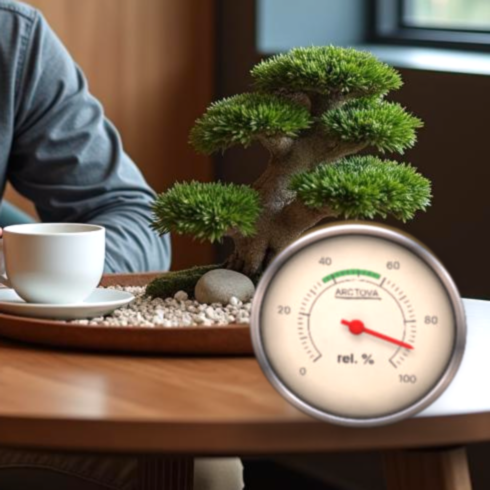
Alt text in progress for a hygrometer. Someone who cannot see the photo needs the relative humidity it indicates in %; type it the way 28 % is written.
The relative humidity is 90 %
